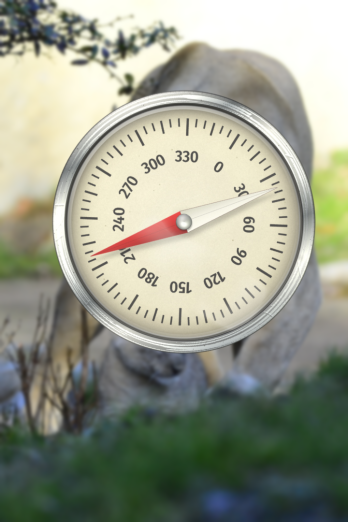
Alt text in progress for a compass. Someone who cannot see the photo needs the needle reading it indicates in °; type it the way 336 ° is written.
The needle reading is 217.5 °
